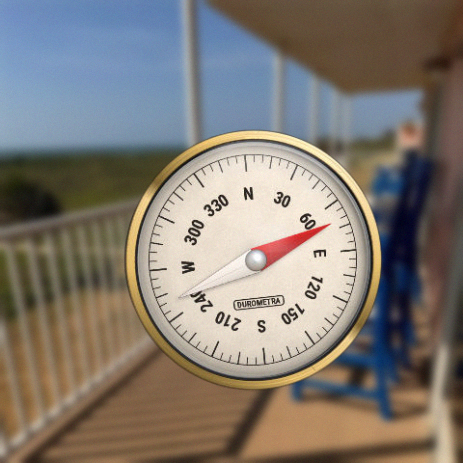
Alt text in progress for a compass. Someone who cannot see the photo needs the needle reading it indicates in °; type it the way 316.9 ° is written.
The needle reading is 70 °
